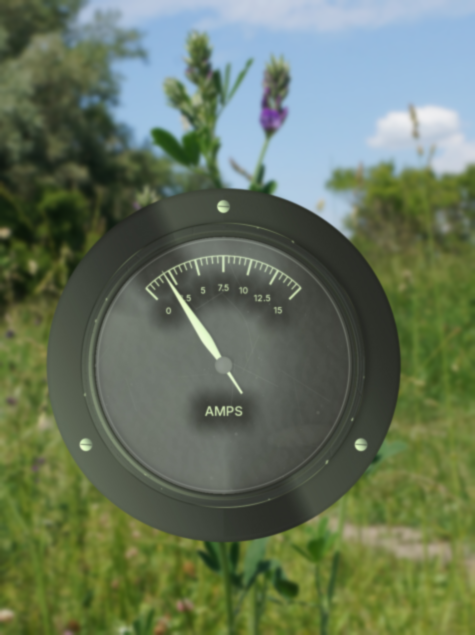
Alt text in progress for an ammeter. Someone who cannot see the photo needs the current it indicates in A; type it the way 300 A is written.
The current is 2 A
